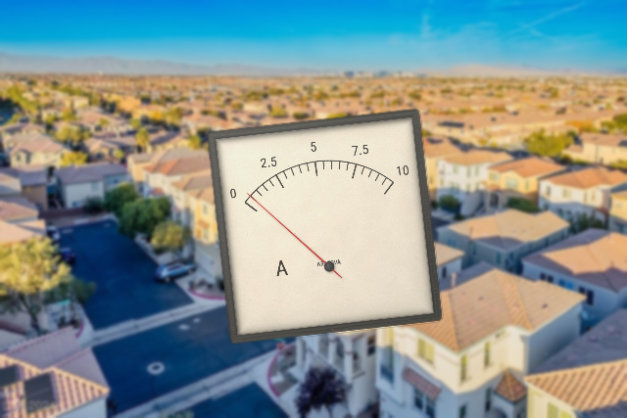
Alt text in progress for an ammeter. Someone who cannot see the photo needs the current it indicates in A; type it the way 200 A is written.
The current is 0.5 A
